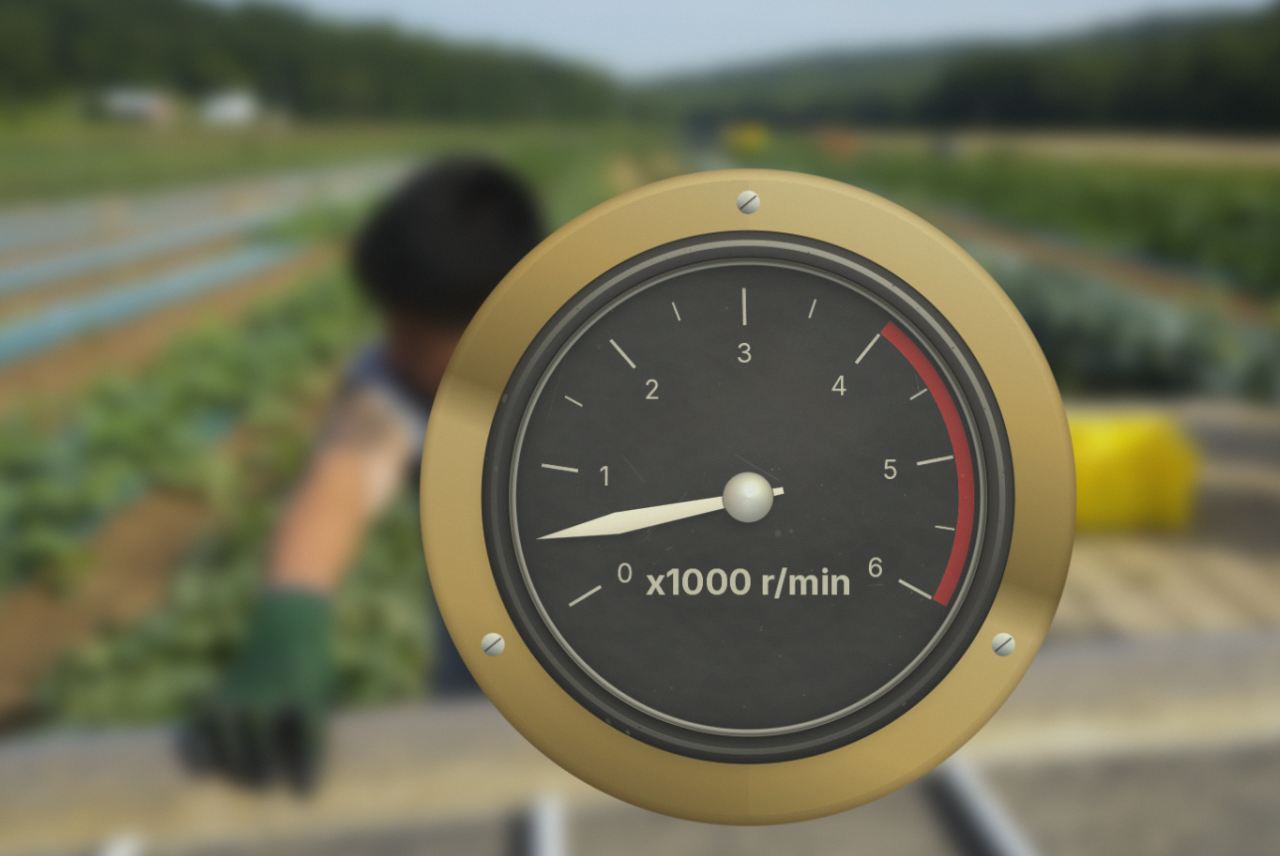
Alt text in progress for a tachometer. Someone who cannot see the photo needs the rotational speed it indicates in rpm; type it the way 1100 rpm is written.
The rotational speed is 500 rpm
